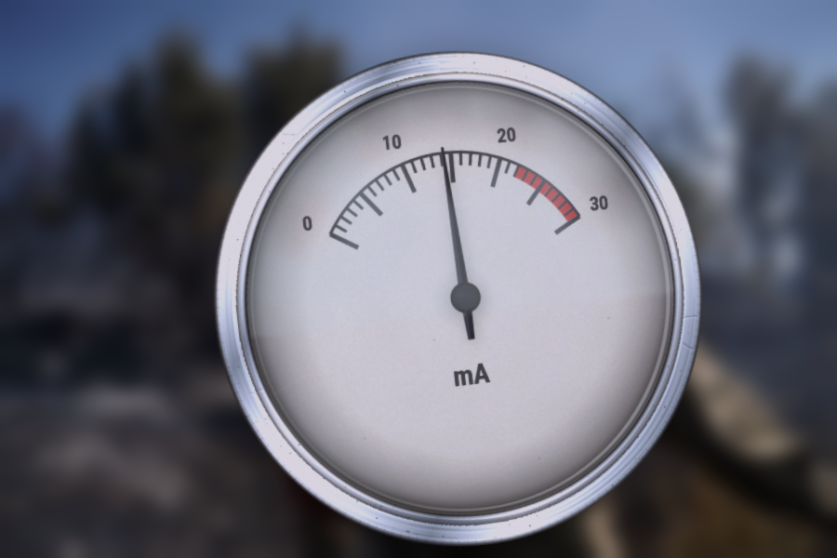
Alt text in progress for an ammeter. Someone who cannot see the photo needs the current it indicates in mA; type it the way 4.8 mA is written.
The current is 14 mA
